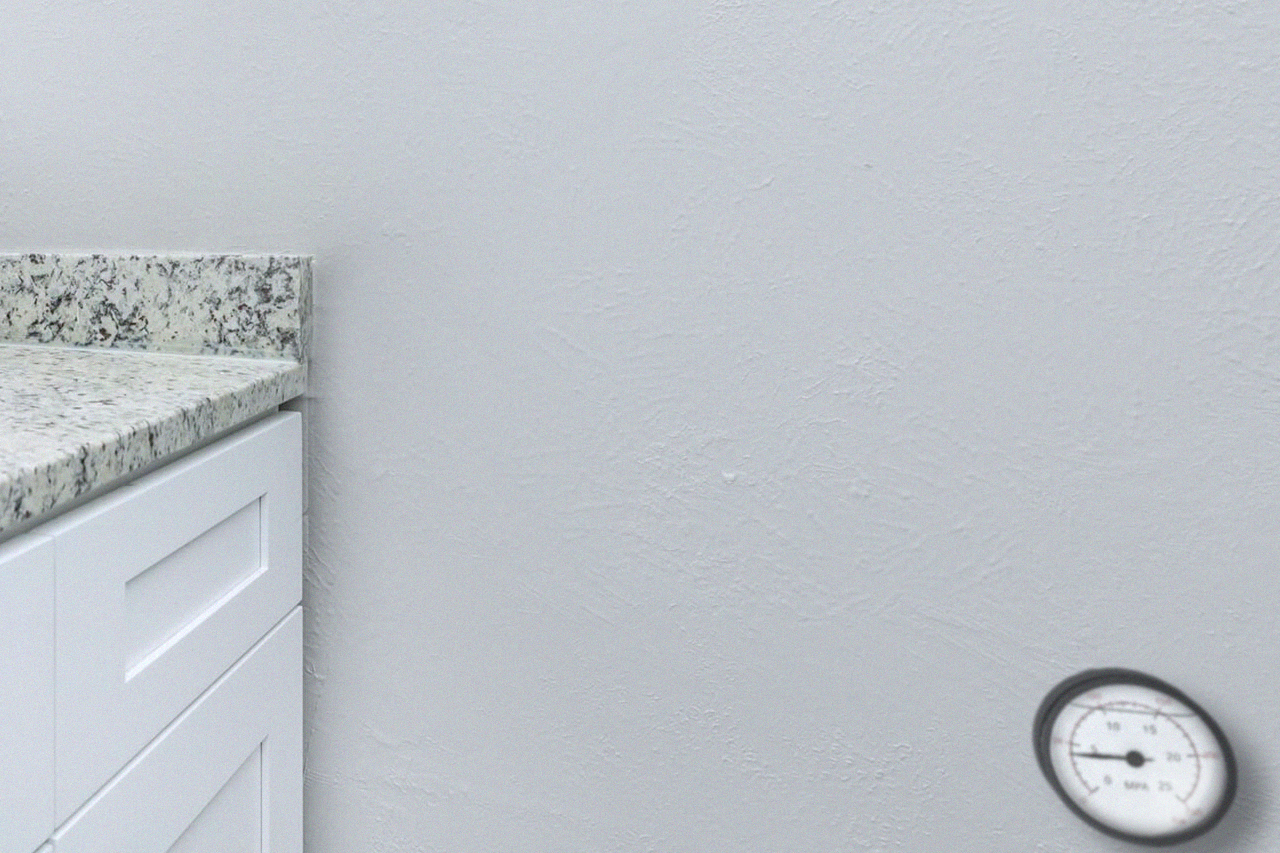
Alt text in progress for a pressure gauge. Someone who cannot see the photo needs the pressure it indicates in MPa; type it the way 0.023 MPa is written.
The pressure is 4 MPa
